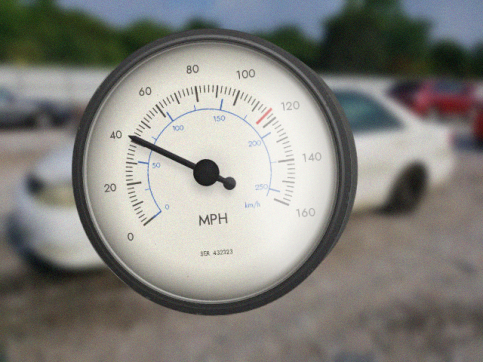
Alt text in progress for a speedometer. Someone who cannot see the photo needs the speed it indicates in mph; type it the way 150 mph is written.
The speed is 42 mph
